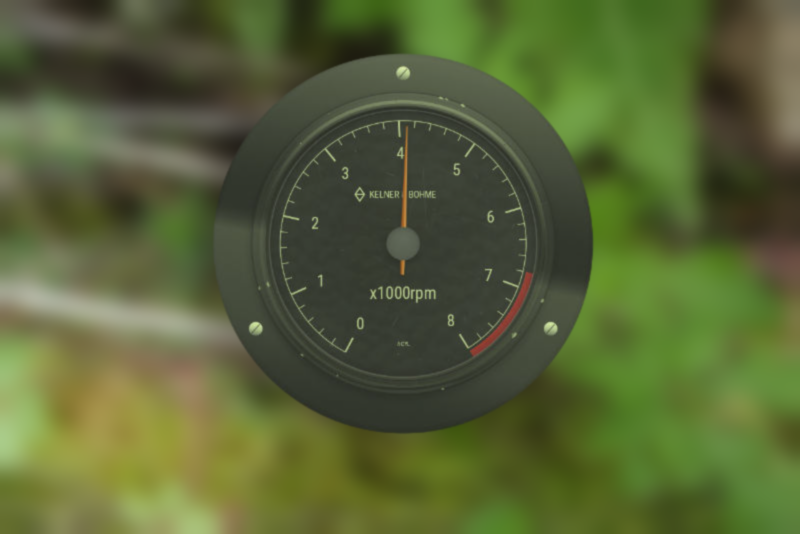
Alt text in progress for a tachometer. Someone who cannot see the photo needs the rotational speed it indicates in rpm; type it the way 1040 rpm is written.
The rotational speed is 4100 rpm
